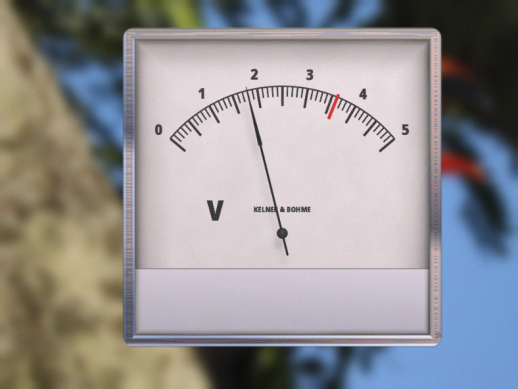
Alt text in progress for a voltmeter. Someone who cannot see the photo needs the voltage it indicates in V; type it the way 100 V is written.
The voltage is 1.8 V
